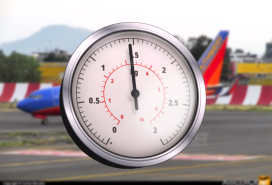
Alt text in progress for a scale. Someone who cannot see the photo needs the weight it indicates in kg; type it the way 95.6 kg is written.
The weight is 1.45 kg
